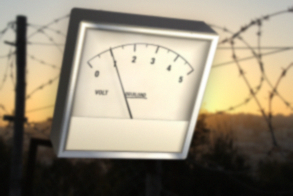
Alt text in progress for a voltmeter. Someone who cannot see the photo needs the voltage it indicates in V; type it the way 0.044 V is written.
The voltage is 1 V
